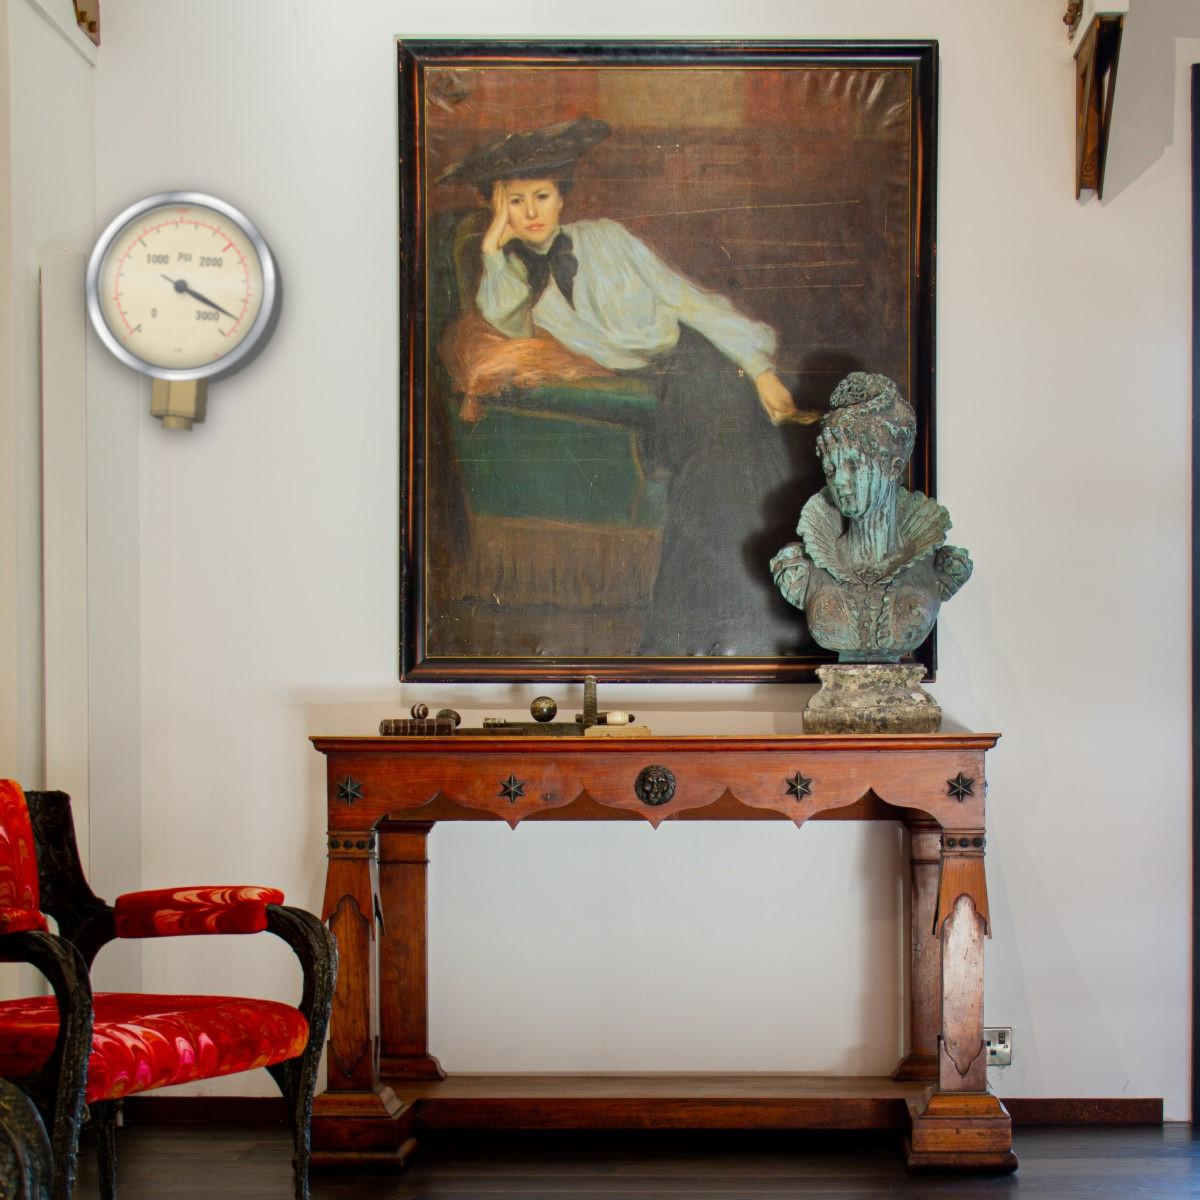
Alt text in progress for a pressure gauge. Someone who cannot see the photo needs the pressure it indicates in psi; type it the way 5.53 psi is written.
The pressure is 2800 psi
